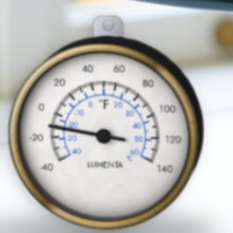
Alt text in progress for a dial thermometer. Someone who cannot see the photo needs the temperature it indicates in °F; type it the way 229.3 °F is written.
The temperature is -10 °F
